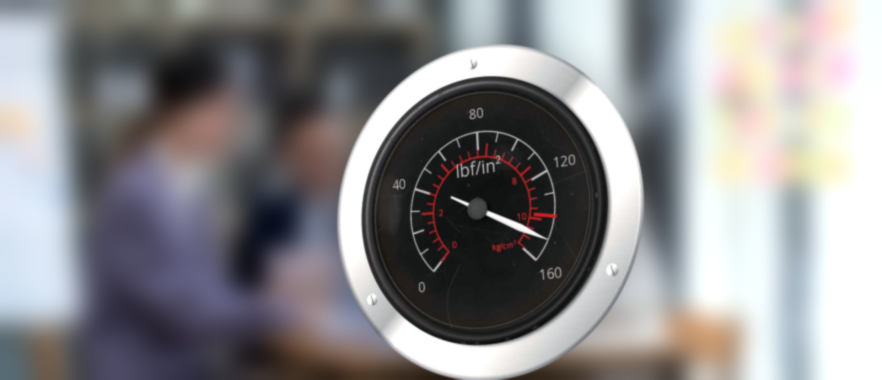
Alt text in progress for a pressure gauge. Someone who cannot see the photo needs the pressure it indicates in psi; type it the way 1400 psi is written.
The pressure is 150 psi
